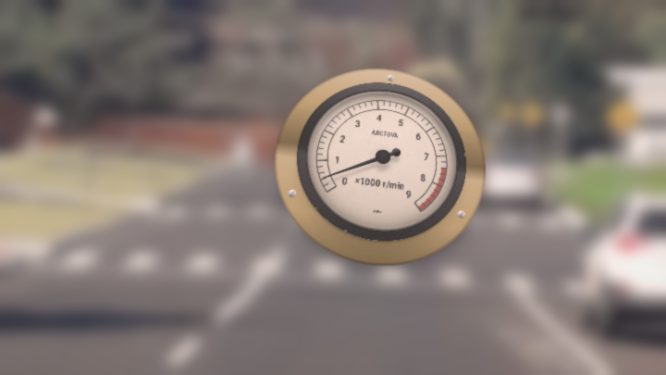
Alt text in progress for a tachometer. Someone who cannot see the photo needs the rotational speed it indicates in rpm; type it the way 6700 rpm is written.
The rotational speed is 400 rpm
